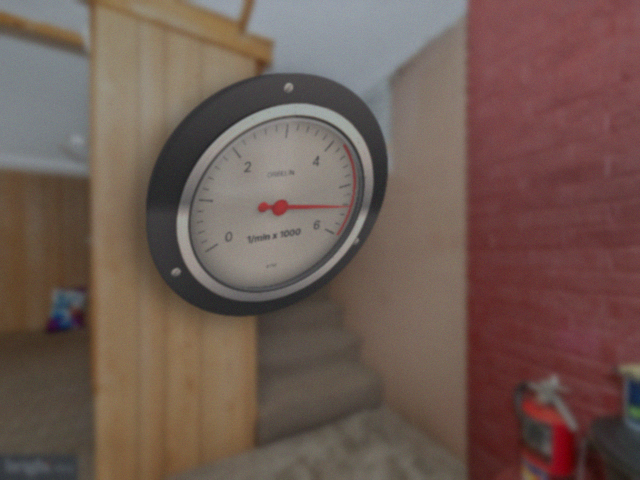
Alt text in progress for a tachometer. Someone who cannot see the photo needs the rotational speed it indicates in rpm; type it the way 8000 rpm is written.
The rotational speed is 5400 rpm
